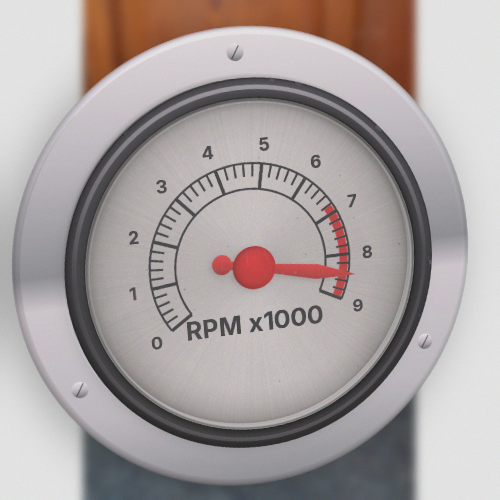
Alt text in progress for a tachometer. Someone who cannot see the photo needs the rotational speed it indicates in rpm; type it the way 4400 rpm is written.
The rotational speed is 8400 rpm
